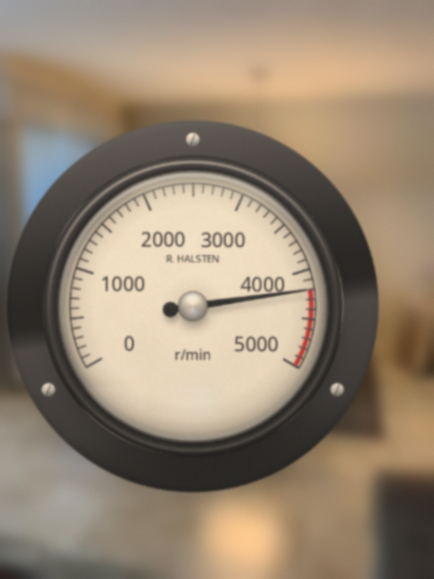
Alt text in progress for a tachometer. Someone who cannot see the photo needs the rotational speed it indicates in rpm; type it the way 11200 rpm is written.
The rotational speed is 4200 rpm
